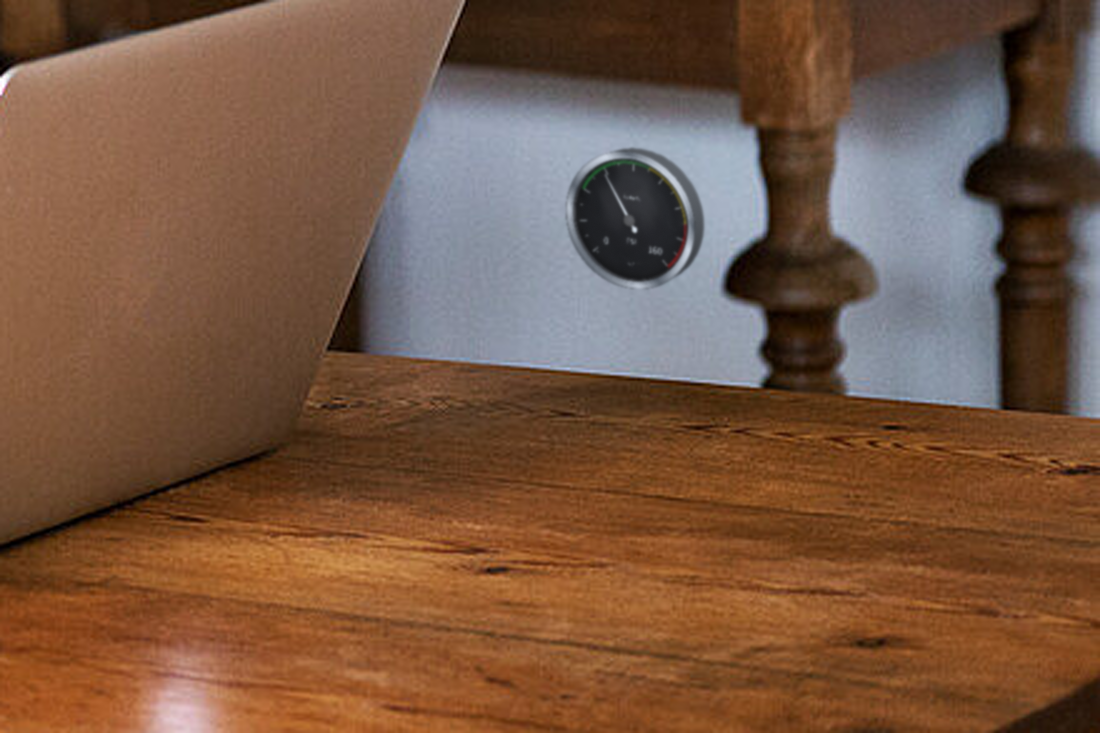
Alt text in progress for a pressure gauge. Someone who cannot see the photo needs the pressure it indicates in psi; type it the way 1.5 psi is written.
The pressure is 60 psi
